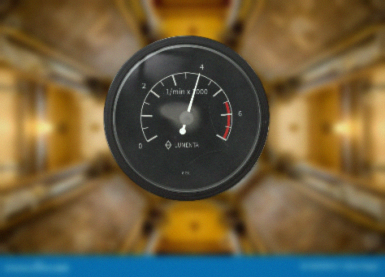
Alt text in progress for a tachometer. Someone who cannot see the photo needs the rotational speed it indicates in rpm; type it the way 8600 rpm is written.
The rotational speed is 4000 rpm
